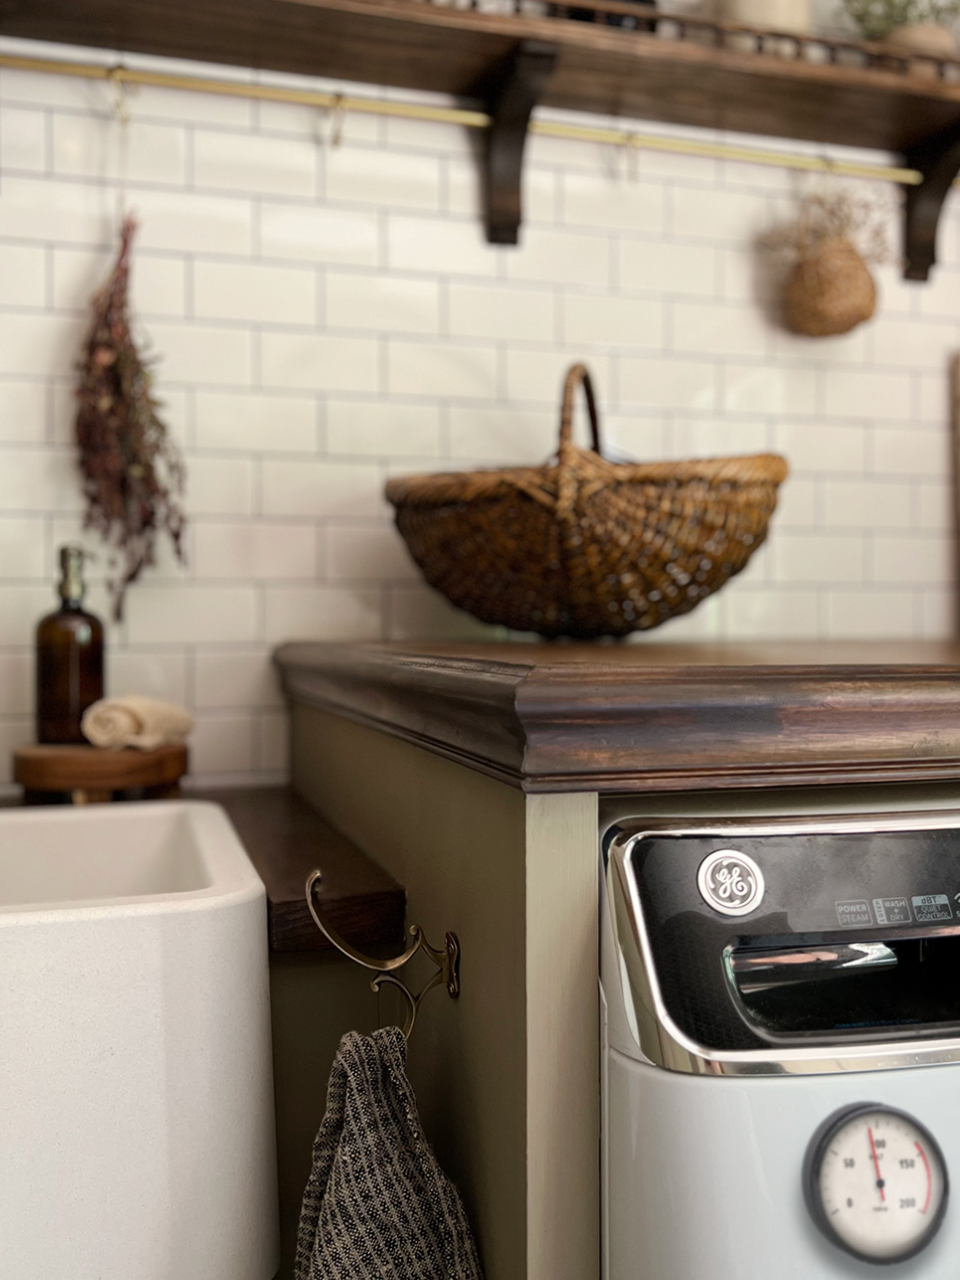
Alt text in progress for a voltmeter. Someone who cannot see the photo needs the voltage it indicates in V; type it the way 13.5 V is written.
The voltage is 90 V
